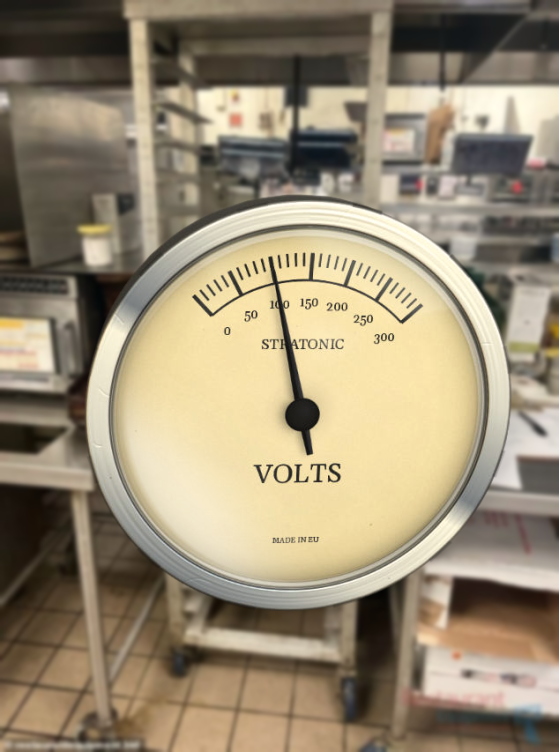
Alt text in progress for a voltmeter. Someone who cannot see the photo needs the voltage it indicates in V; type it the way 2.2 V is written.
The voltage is 100 V
